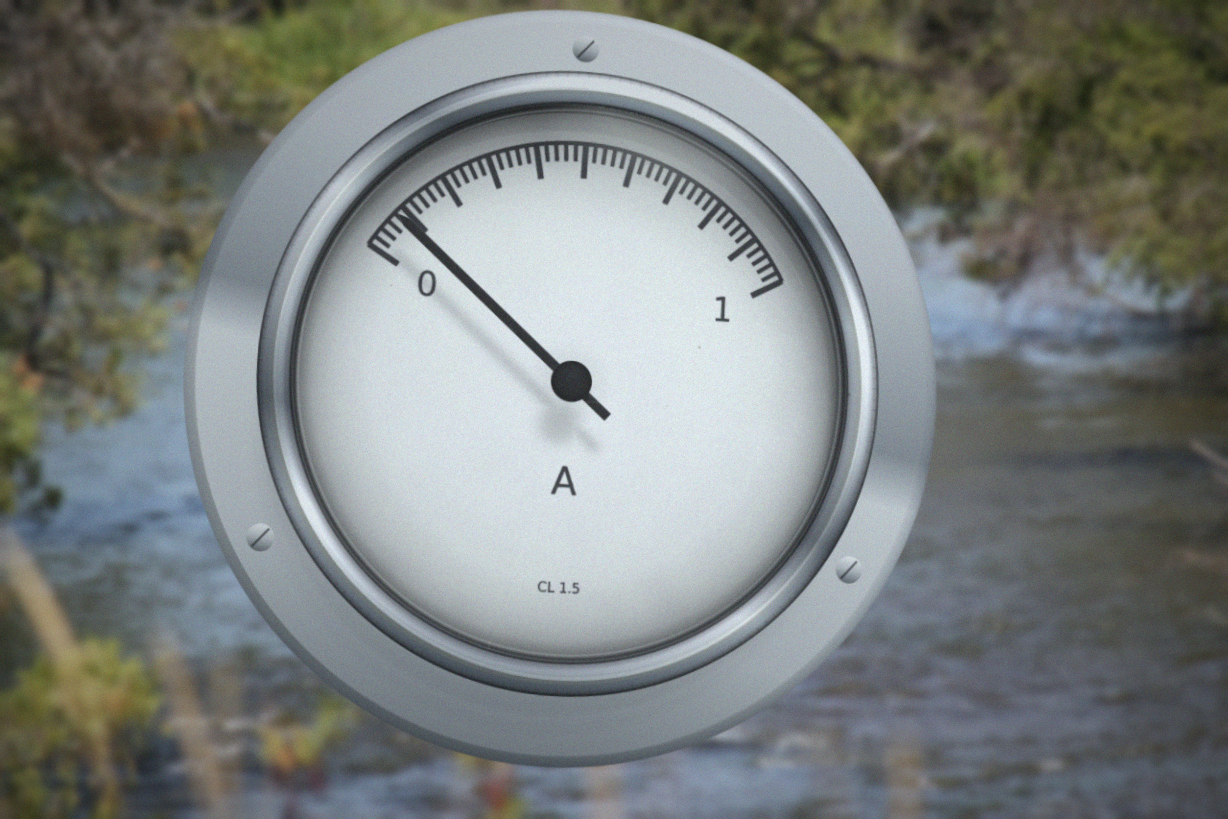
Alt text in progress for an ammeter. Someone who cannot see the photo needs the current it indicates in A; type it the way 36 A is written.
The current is 0.08 A
